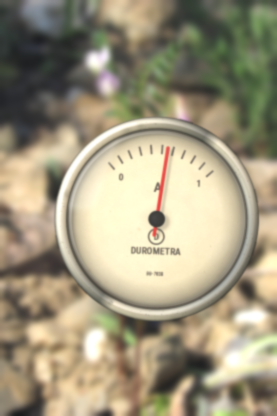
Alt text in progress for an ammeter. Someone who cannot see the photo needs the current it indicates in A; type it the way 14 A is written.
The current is 0.55 A
